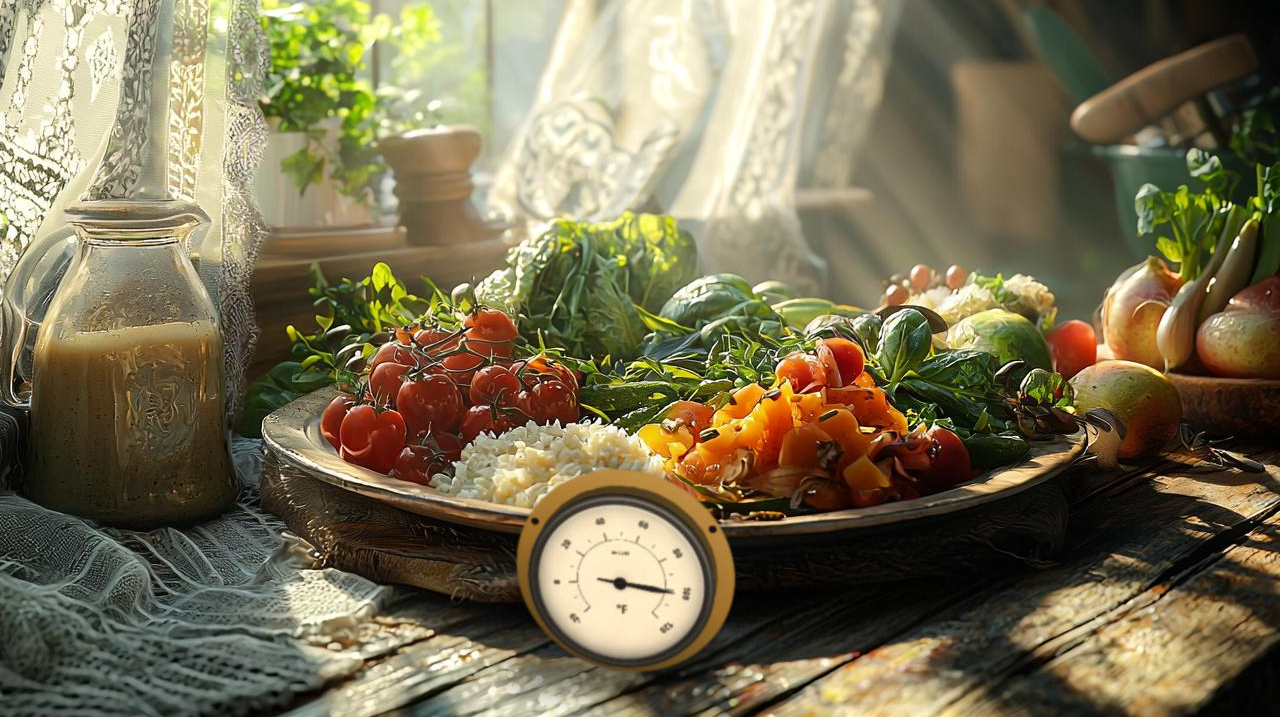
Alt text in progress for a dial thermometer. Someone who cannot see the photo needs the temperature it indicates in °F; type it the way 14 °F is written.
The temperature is 100 °F
